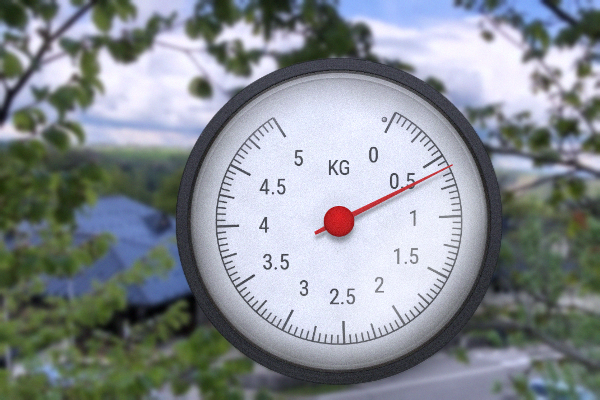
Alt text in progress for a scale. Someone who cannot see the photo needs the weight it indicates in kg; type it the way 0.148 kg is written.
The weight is 0.6 kg
